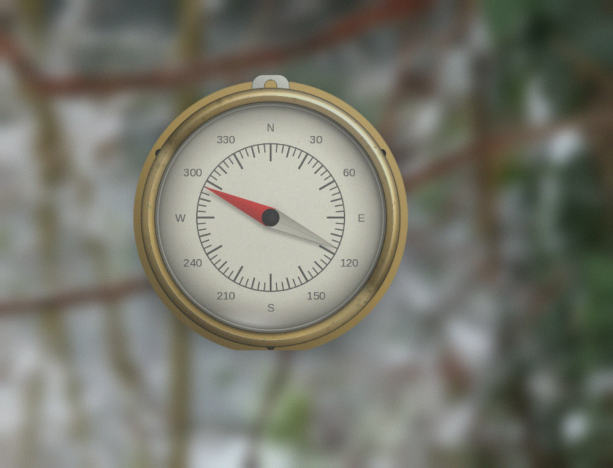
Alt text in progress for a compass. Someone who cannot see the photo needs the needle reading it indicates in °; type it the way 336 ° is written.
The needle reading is 295 °
